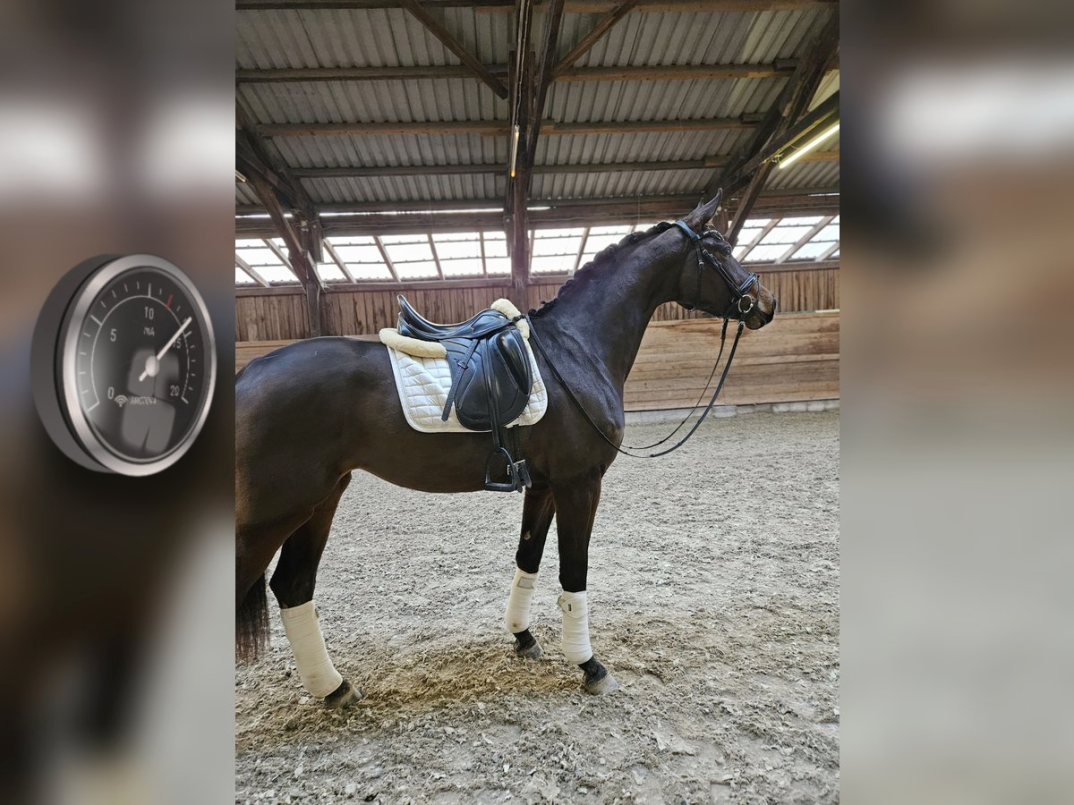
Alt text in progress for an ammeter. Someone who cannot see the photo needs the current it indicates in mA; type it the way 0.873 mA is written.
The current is 14 mA
